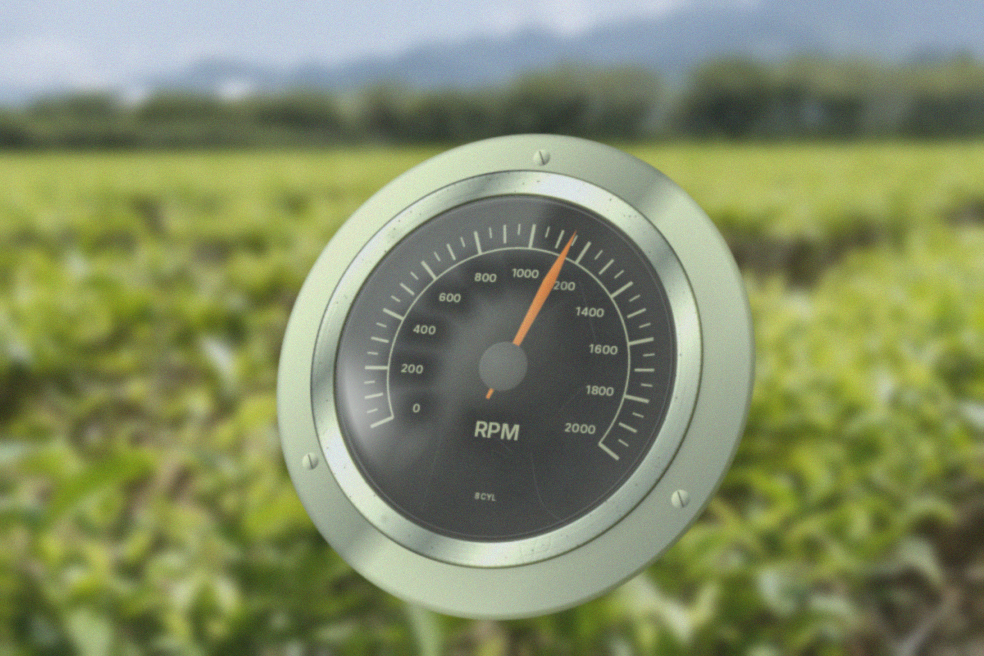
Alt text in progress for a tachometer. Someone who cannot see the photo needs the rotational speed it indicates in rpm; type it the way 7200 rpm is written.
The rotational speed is 1150 rpm
